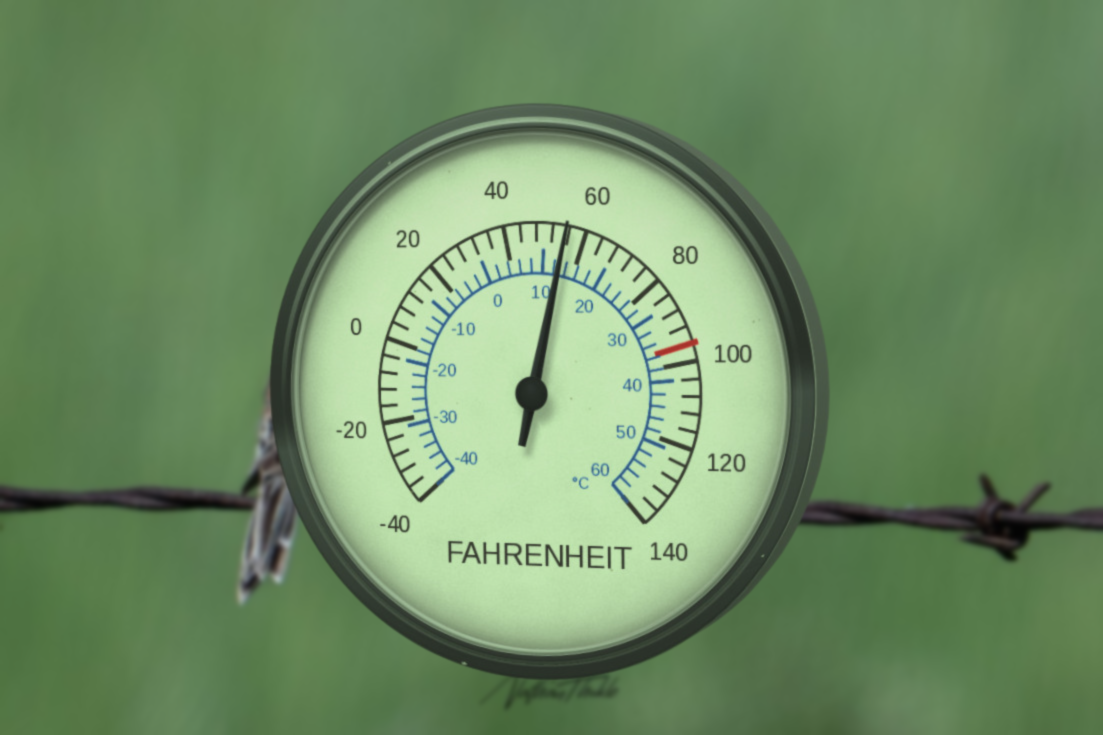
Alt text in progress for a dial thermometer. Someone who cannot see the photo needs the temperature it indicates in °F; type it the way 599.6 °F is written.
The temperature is 56 °F
